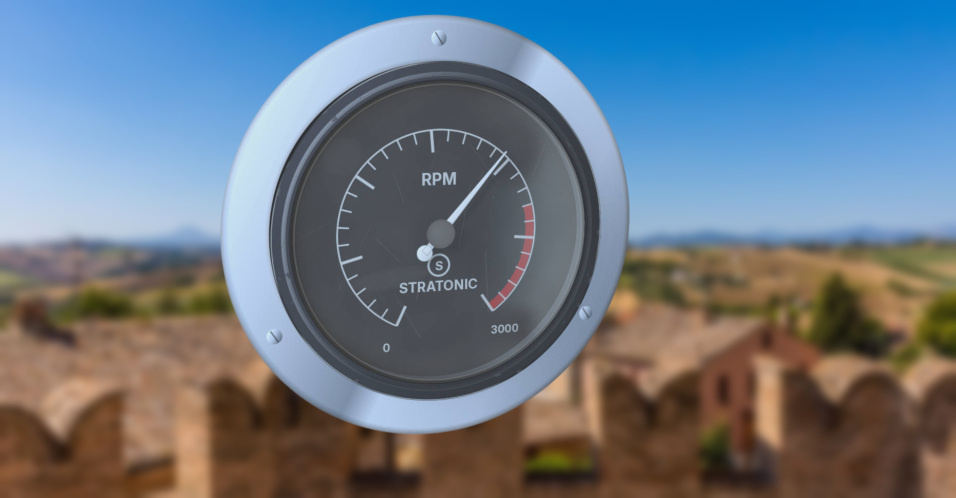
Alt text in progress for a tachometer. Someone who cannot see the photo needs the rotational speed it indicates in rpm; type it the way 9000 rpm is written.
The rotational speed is 1950 rpm
